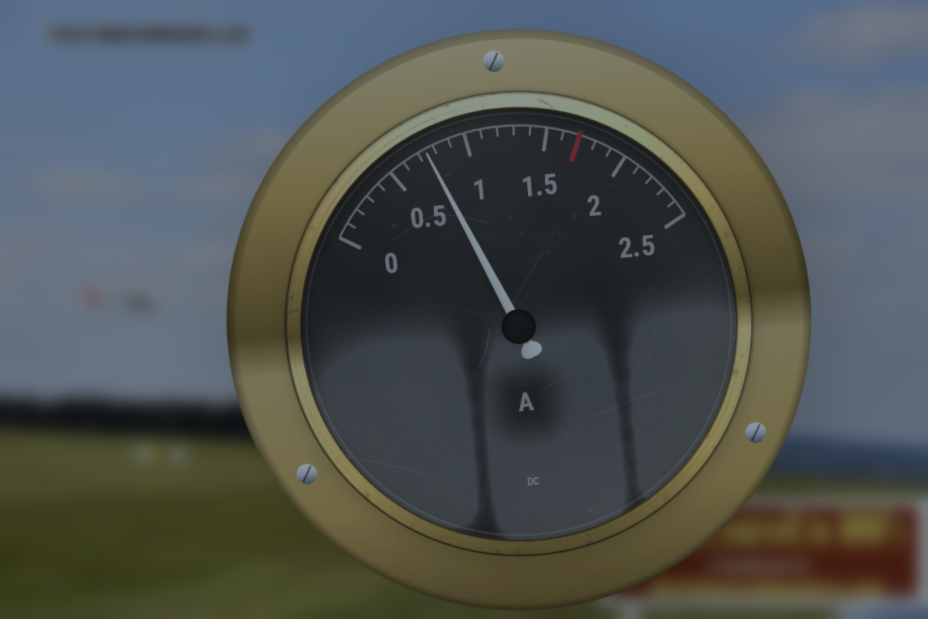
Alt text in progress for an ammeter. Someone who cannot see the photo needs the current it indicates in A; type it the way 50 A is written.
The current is 0.75 A
